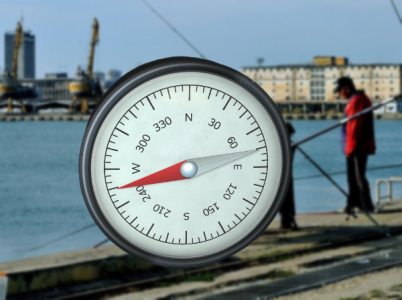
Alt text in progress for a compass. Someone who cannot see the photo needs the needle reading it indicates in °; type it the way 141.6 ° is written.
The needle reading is 255 °
